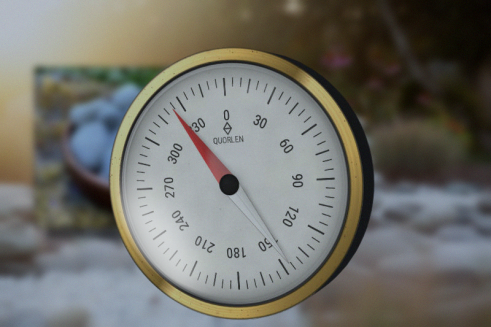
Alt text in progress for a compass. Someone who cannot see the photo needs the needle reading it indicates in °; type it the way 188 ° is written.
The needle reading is 325 °
